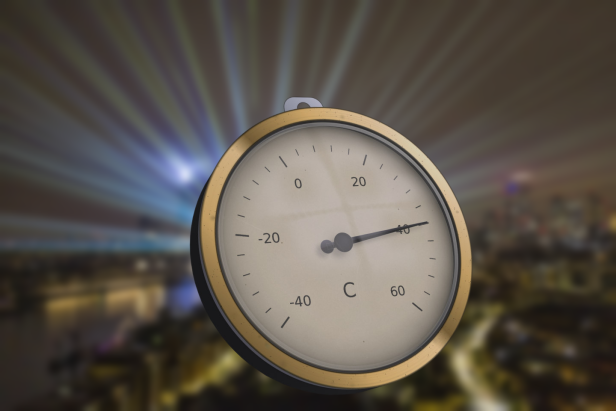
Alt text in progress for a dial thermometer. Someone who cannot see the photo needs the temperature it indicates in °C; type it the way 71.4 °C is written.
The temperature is 40 °C
